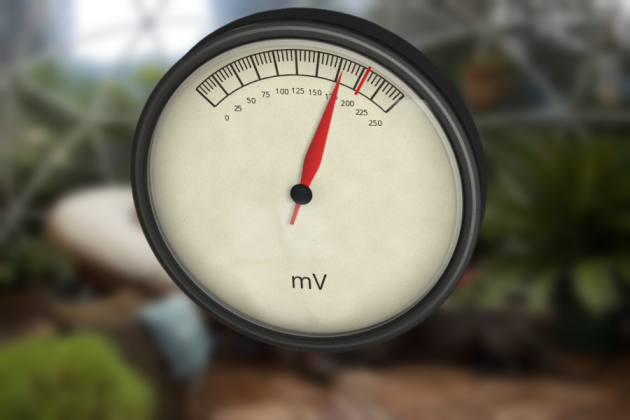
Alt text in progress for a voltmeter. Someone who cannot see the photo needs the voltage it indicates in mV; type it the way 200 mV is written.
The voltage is 180 mV
